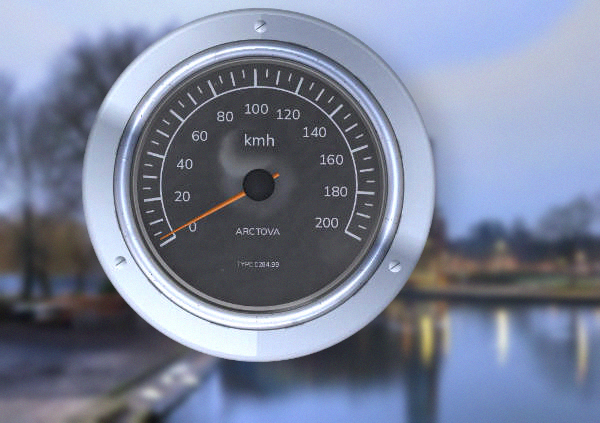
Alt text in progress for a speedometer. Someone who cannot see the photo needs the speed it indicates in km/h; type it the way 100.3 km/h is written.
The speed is 2.5 km/h
